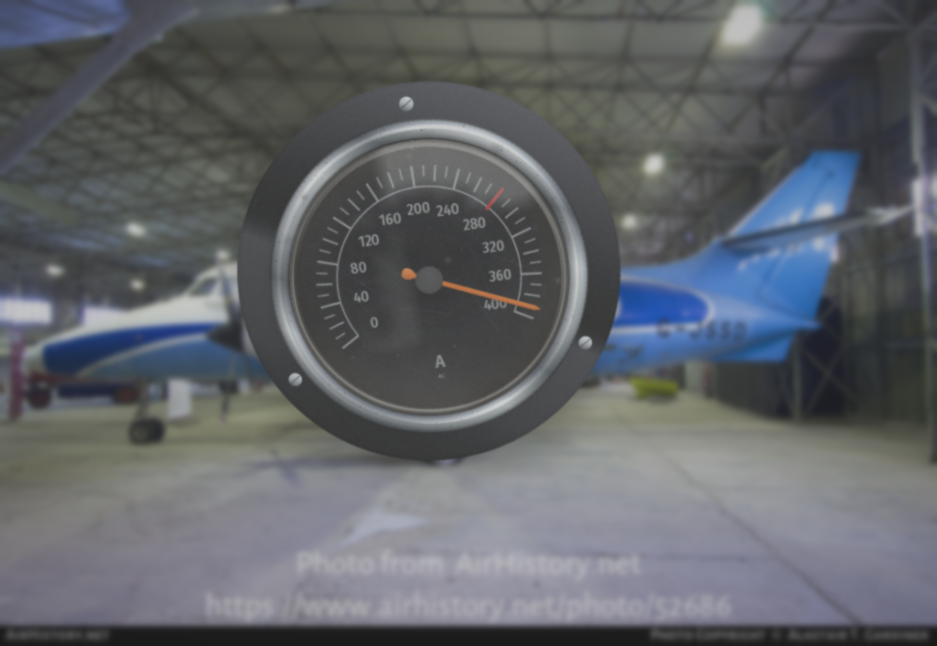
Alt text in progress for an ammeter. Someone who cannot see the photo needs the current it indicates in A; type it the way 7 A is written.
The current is 390 A
